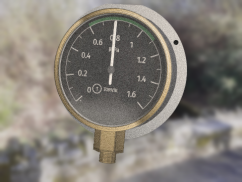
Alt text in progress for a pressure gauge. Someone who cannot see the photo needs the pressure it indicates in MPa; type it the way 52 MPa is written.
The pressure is 0.8 MPa
